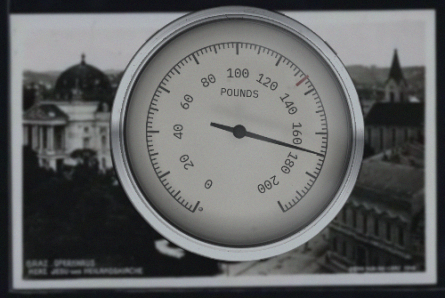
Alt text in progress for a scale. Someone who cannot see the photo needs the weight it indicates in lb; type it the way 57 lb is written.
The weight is 170 lb
